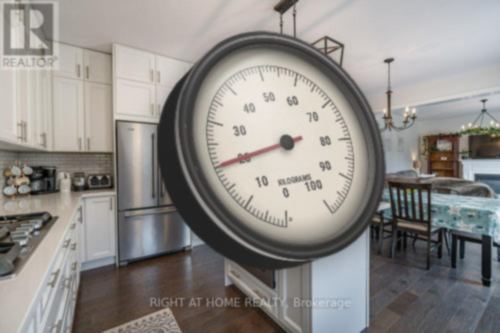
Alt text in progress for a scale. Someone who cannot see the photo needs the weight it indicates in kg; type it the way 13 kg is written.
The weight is 20 kg
